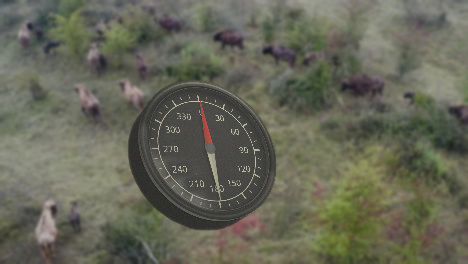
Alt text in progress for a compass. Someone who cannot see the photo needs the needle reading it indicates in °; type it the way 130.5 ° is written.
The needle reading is 0 °
